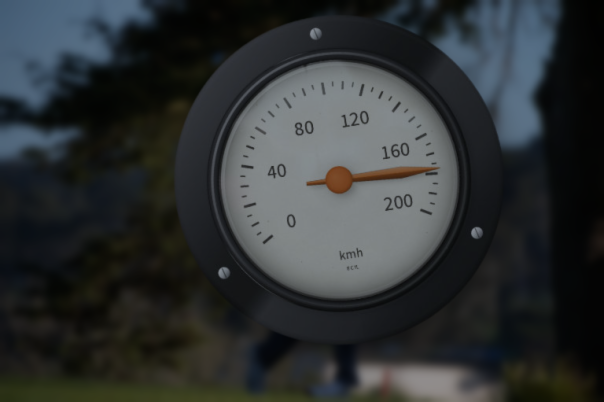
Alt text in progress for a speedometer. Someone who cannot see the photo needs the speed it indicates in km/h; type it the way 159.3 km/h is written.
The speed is 177.5 km/h
